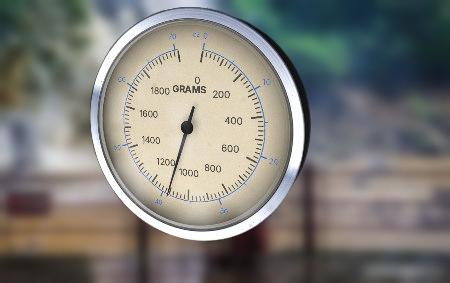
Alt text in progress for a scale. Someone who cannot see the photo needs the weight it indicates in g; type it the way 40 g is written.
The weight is 1100 g
